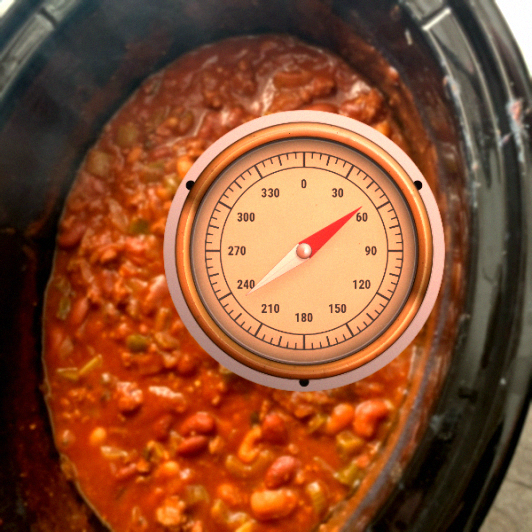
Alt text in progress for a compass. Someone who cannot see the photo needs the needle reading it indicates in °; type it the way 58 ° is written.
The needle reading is 52.5 °
